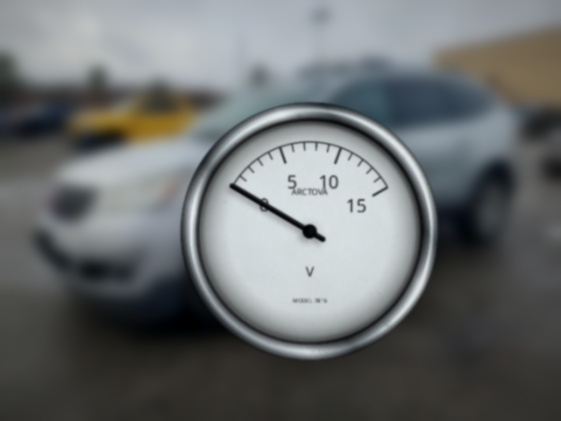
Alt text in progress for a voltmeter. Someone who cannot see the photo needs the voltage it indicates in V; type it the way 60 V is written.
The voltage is 0 V
